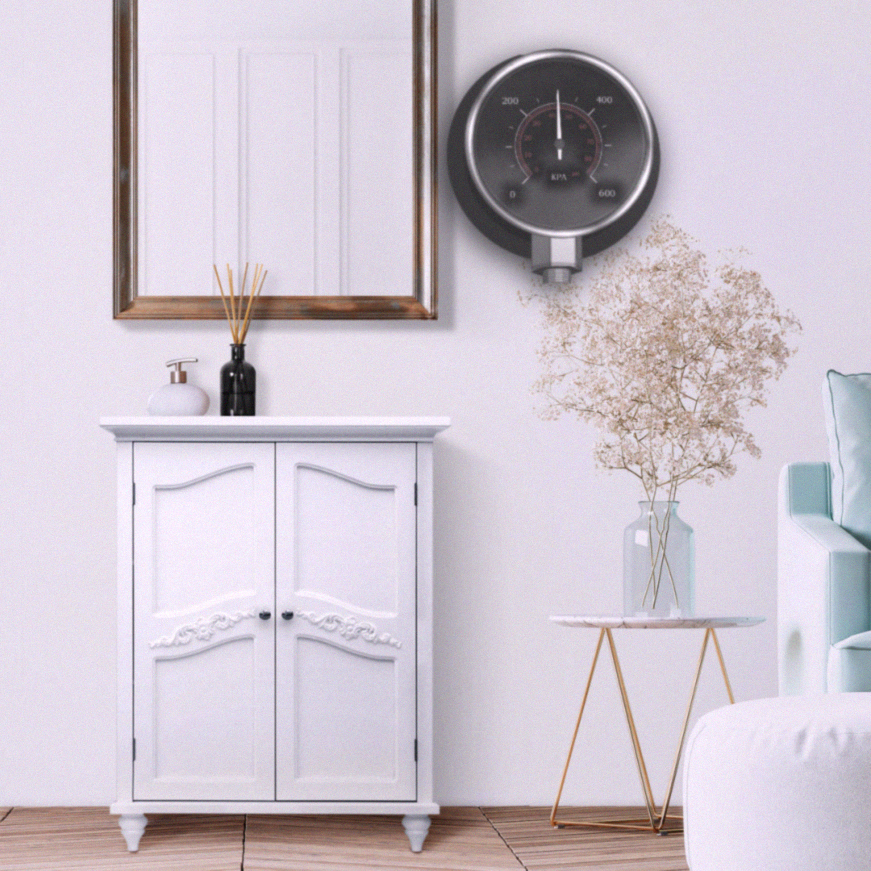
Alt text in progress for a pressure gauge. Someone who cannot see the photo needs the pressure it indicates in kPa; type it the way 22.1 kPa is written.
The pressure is 300 kPa
